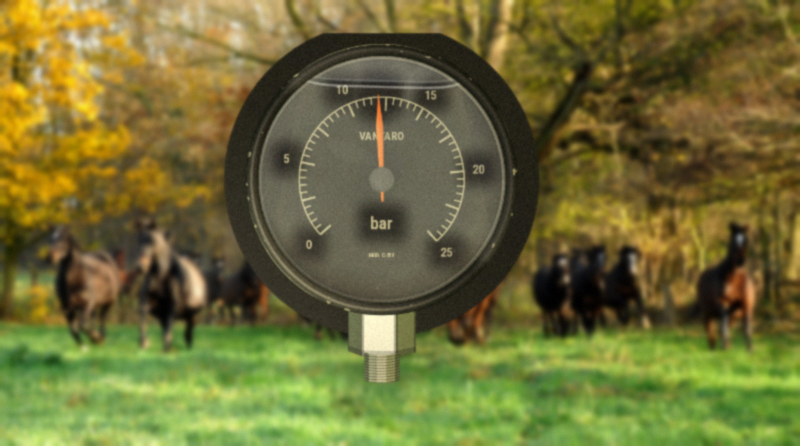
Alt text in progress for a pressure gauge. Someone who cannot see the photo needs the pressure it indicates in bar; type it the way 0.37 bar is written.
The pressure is 12 bar
